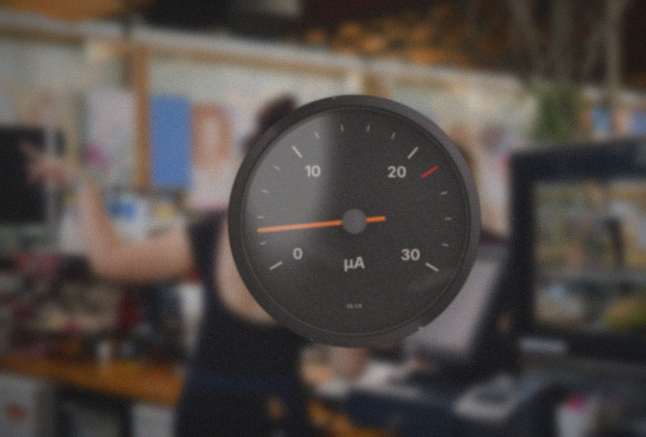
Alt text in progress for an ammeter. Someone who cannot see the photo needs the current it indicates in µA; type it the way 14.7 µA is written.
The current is 3 µA
